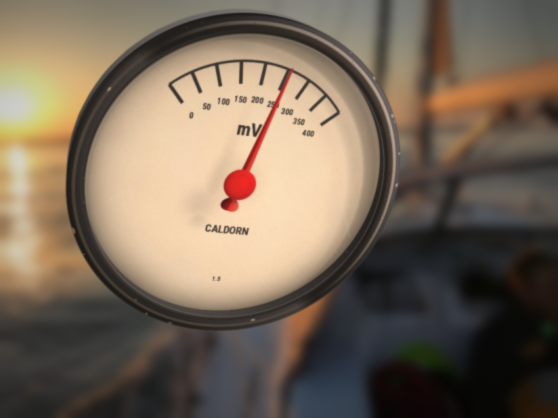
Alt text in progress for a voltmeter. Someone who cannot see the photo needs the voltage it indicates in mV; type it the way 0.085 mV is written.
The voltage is 250 mV
